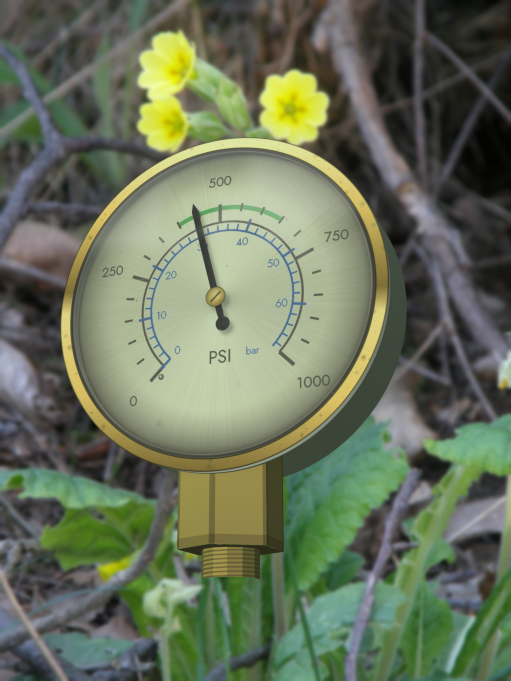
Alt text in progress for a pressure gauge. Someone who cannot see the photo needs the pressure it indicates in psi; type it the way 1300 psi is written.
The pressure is 450 psi
